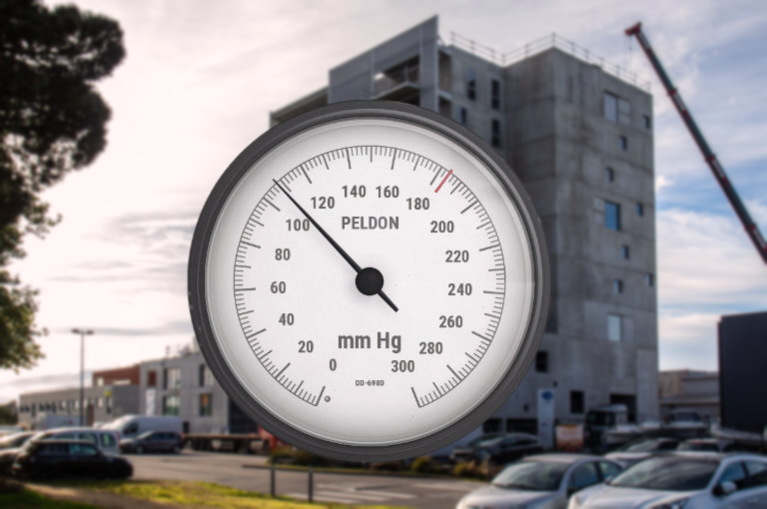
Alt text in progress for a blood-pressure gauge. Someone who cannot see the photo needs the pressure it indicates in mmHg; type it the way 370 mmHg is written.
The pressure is 108 mmHg
